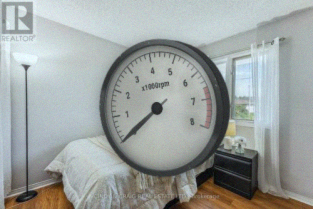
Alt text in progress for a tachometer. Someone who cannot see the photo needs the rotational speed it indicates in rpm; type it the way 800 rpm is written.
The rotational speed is 0 rpm
